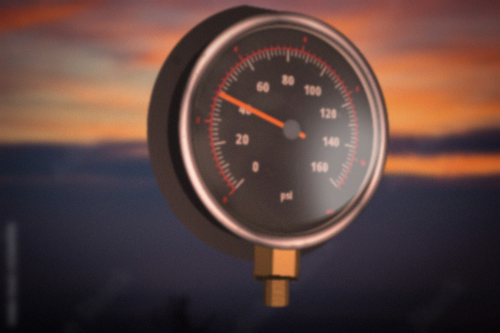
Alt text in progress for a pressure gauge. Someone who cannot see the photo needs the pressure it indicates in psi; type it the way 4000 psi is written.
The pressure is 40 psi
